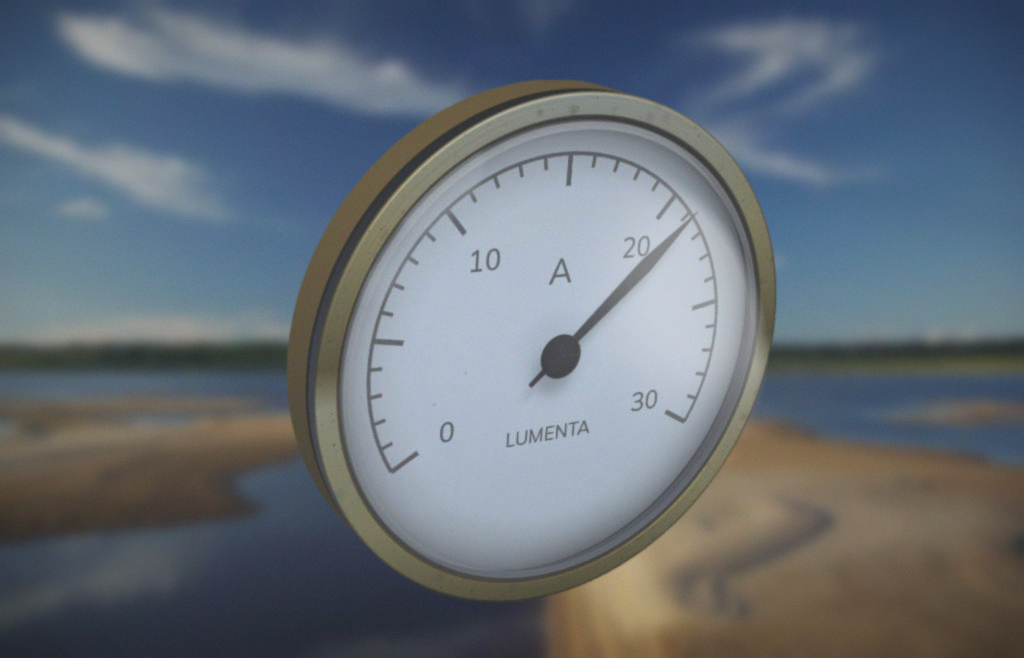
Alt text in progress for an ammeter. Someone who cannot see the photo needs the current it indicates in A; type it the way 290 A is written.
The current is 21 A
